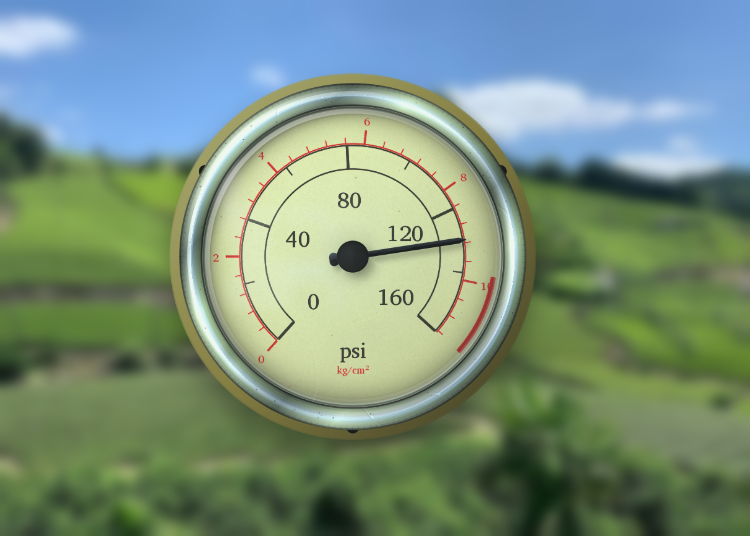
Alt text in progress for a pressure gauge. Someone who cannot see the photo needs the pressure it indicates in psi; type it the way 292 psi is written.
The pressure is 130 psi
